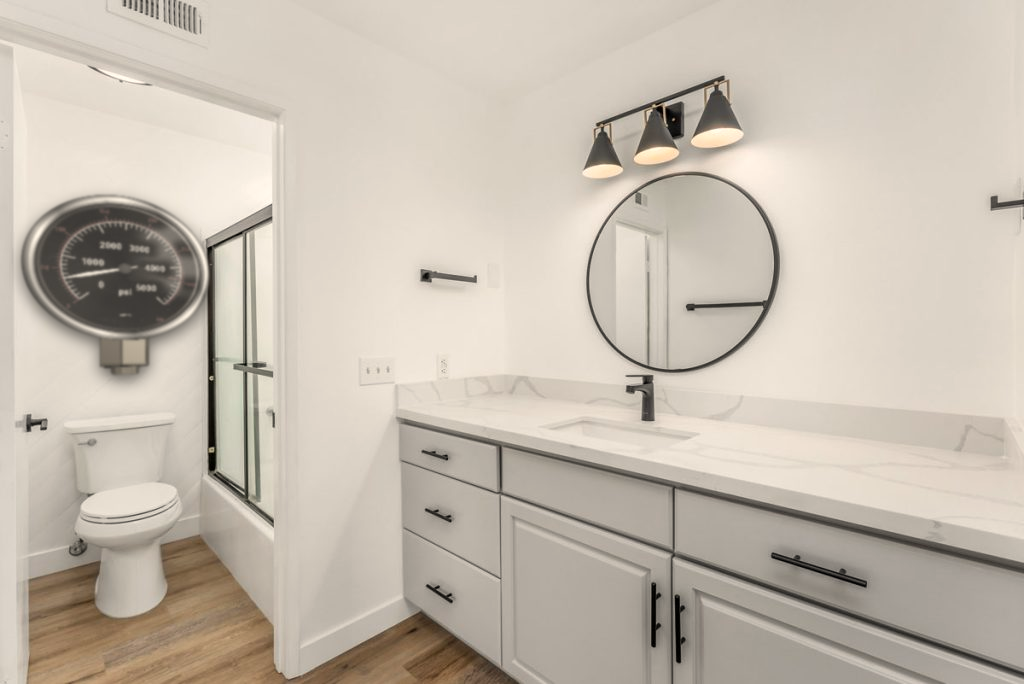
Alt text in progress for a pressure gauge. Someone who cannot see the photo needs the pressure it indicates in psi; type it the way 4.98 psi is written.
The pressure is 500 psi
